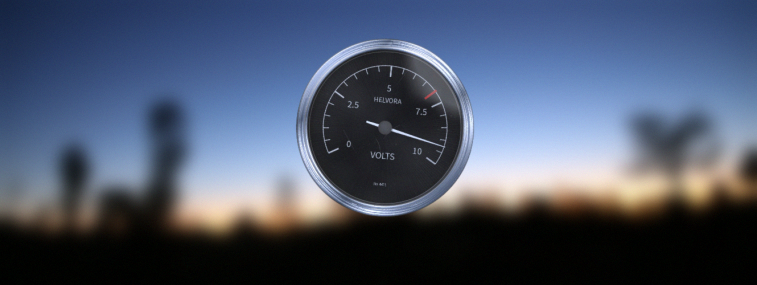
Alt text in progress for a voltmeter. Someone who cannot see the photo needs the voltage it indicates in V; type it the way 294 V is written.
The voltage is 9.25 V
